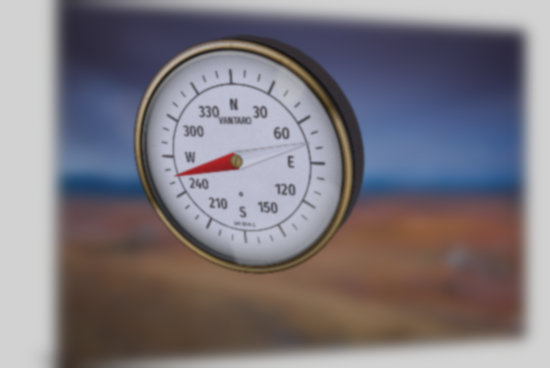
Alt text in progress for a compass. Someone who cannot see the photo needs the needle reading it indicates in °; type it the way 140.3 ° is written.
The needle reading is 255 °
